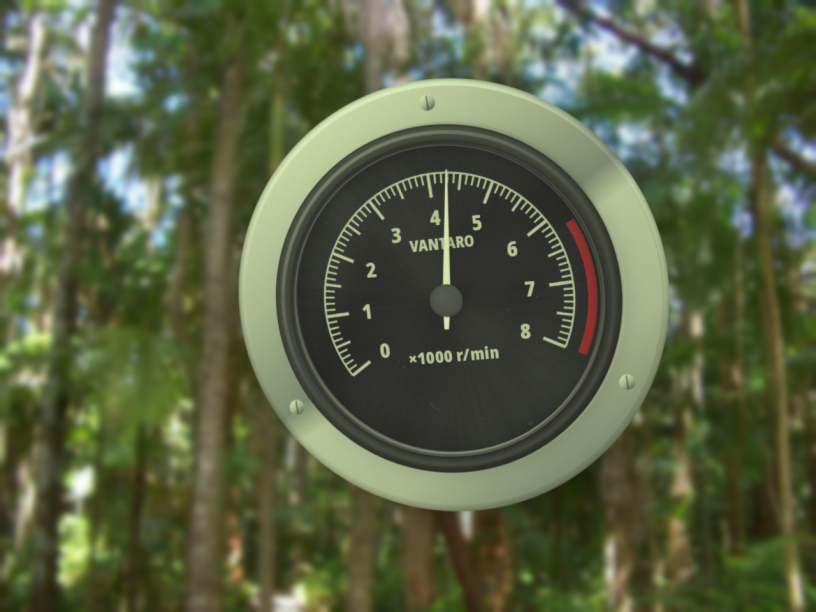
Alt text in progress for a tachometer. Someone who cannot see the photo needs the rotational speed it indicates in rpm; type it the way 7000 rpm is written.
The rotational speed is 4300 rpm
